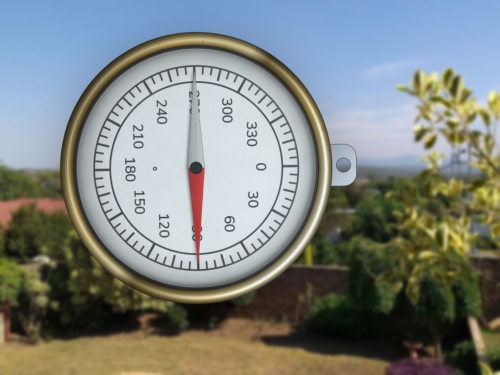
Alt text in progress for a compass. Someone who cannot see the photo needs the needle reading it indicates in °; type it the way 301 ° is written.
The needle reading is 90 °
